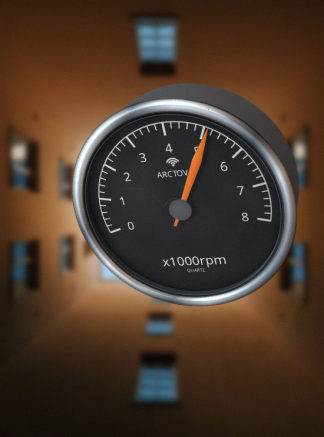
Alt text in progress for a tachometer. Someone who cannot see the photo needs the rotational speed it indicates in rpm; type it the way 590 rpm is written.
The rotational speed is 5100 rpm
